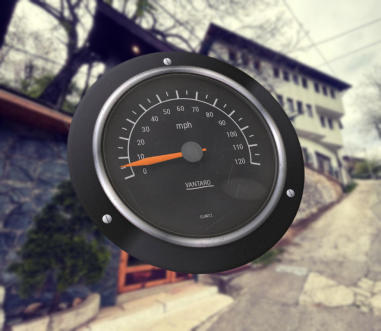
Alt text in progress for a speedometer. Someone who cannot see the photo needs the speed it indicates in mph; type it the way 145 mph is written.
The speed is 5 mph
